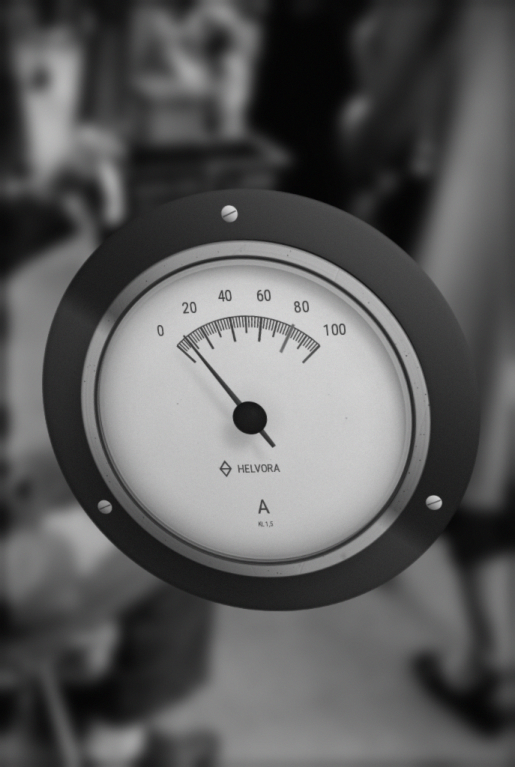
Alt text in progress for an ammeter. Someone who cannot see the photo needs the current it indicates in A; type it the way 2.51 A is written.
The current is 10 A
